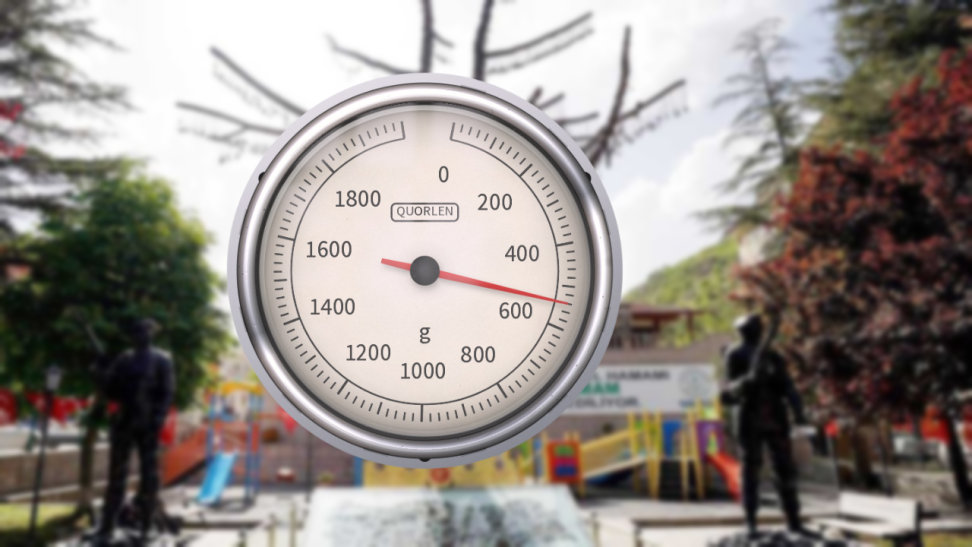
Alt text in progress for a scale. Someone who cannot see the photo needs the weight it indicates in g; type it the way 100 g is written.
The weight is 540 g
